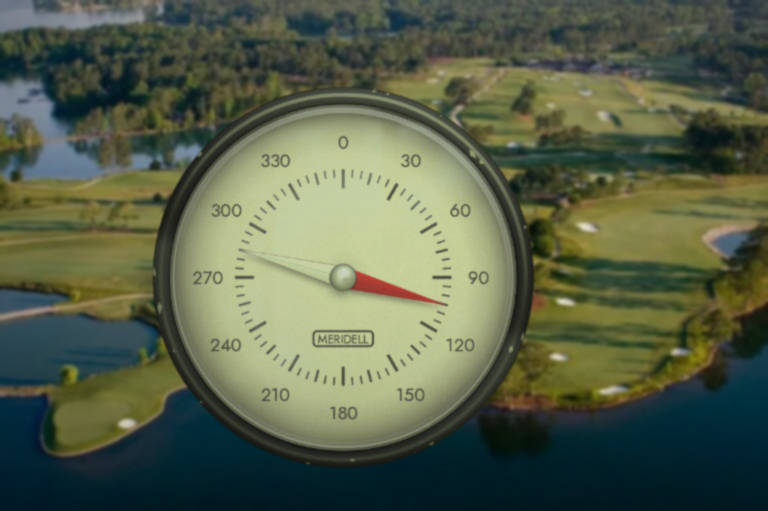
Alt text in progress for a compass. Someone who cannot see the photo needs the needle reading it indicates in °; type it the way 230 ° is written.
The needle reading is 105 °
